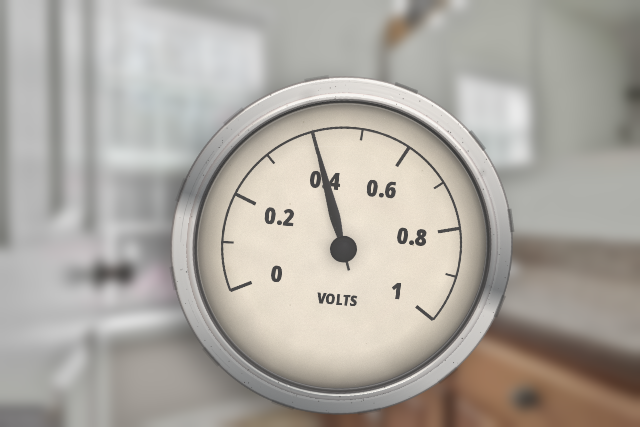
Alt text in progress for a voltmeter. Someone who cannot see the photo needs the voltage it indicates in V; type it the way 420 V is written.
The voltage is 0.4 V
